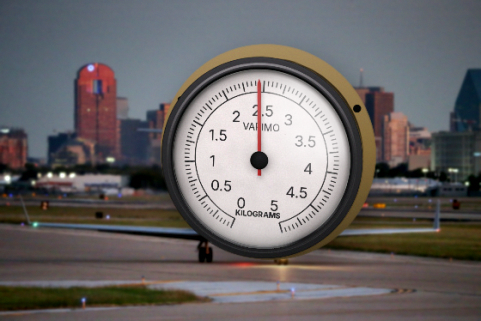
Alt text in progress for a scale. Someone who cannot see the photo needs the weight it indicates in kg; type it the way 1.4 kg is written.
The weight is 2.45 kg
